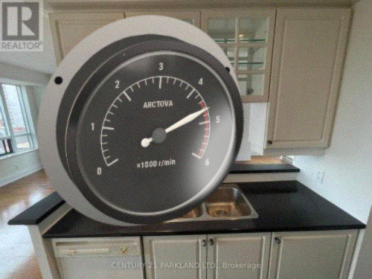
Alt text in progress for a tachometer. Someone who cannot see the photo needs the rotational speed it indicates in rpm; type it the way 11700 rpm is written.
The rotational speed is 4600 rpm
